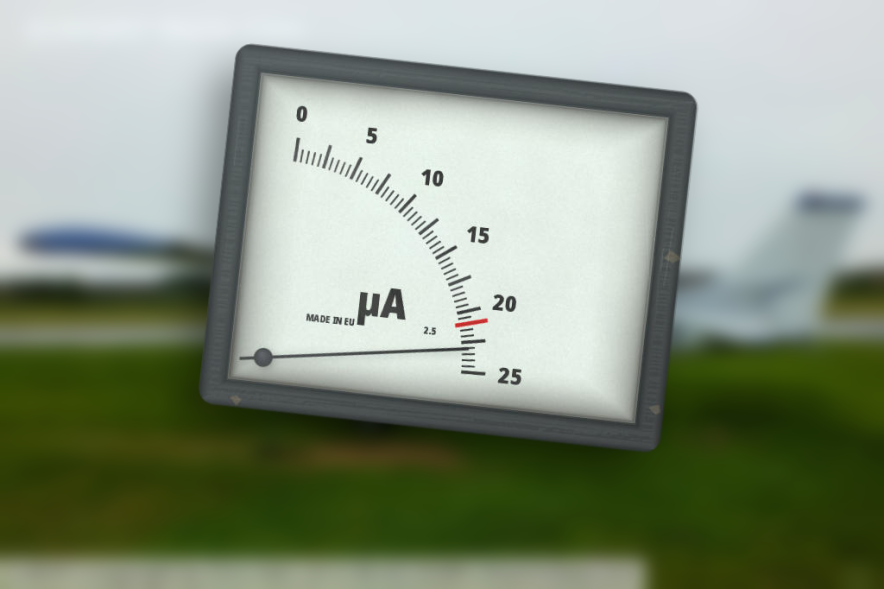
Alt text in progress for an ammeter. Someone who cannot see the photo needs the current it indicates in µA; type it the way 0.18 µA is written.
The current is 23 µA
